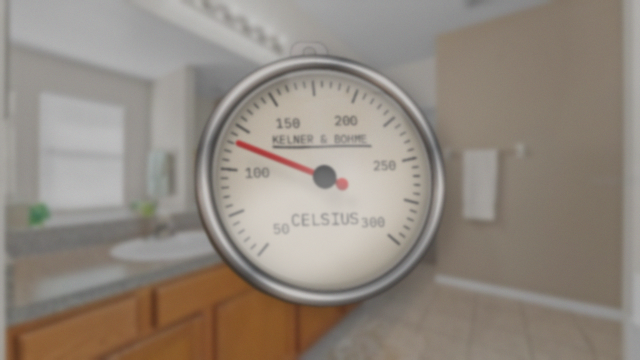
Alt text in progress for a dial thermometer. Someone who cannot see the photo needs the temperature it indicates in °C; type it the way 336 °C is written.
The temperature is 115 °C
